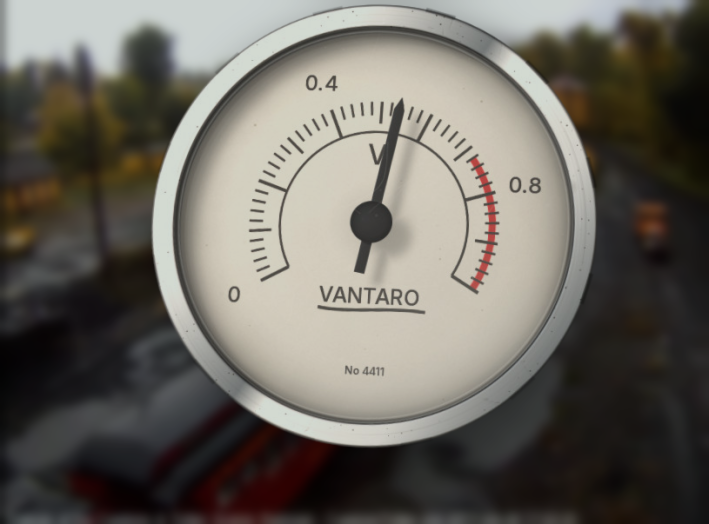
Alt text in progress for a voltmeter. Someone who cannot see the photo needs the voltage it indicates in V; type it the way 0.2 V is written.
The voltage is 0.54 V
